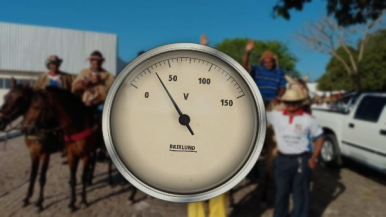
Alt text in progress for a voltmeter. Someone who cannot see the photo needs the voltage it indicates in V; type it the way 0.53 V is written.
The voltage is 30 V
